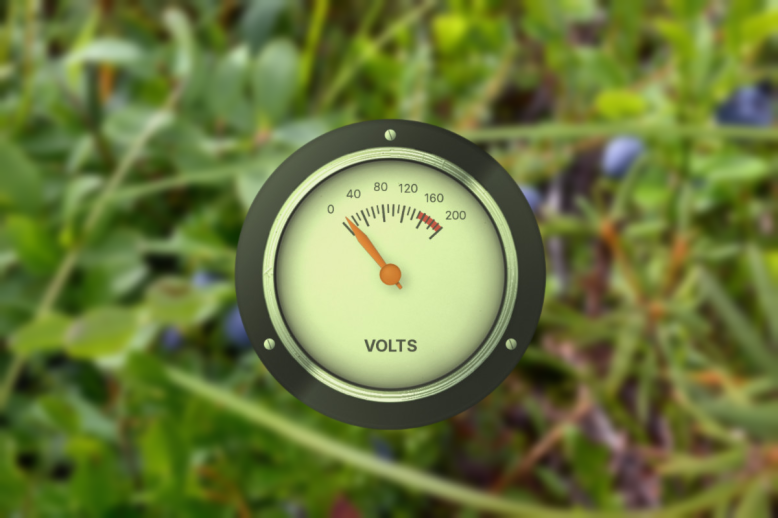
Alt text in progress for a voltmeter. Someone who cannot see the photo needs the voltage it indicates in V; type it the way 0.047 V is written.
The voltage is 10 V
